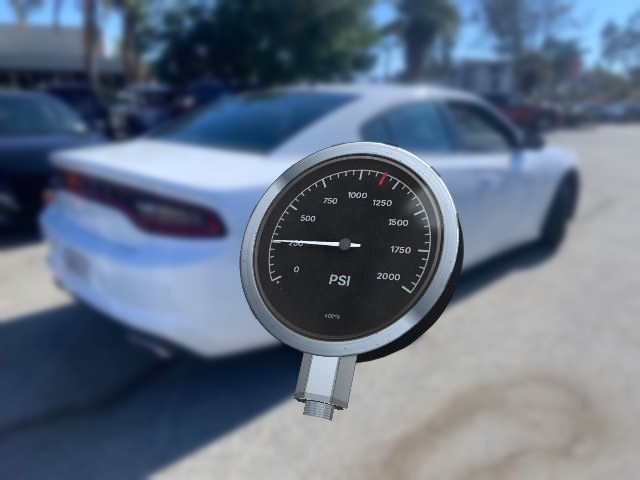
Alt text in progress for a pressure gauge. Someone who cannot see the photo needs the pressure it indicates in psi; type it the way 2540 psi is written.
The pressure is 250 psi
